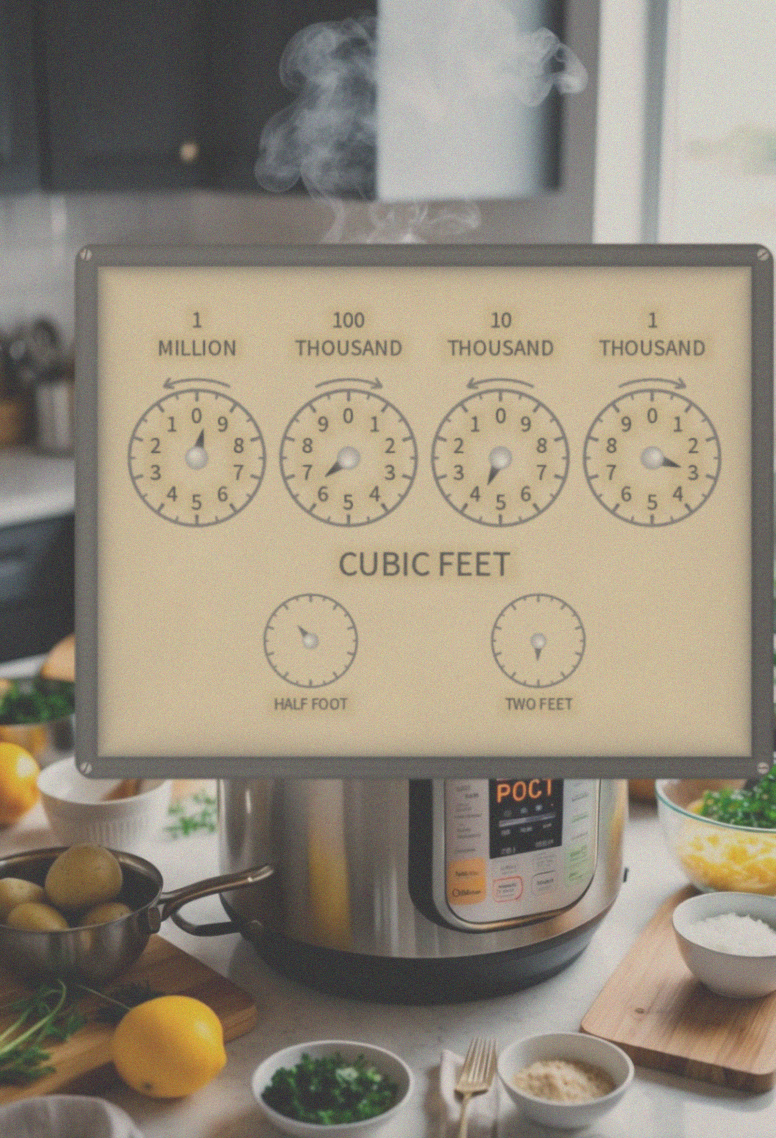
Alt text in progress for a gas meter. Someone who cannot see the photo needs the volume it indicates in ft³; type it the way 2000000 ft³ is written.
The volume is 964300 ft³
